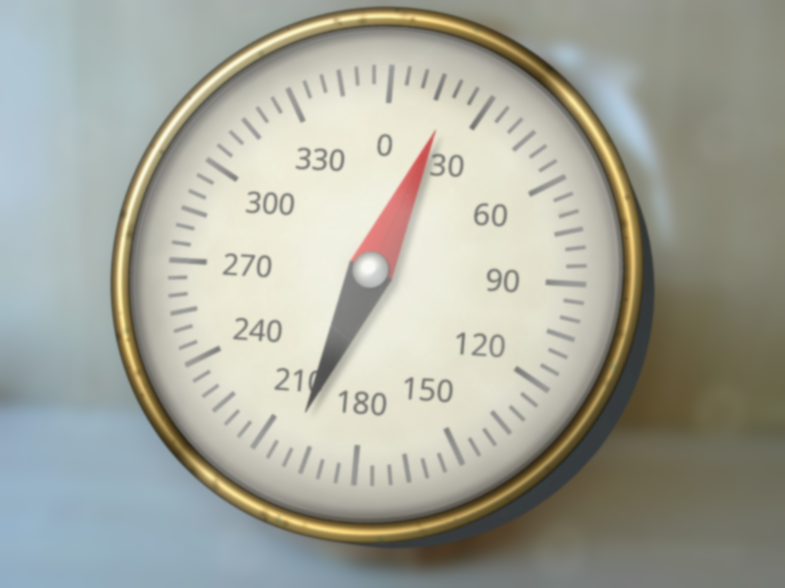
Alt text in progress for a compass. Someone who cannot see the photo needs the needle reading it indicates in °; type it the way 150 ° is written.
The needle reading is 20 °
